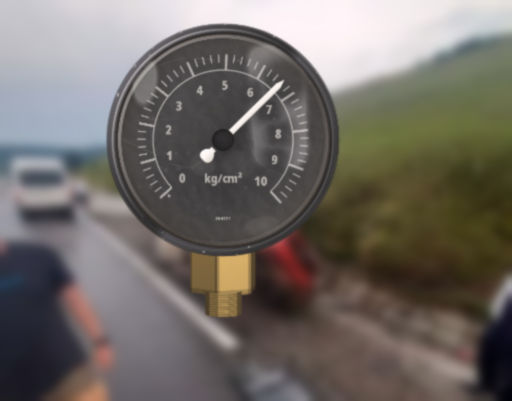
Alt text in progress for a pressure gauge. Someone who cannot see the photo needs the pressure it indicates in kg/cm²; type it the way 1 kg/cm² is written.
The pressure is 6.6 kg/cm²
